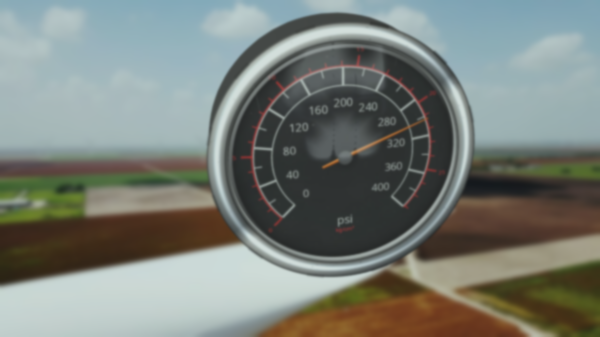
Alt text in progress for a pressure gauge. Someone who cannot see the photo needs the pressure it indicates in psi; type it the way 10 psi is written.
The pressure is 300 psi
